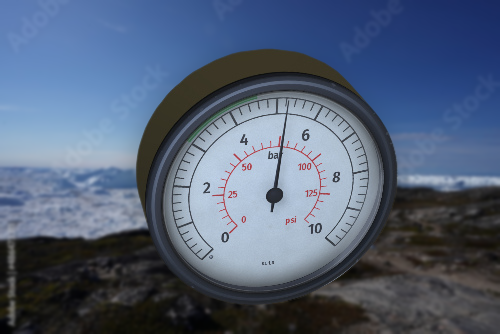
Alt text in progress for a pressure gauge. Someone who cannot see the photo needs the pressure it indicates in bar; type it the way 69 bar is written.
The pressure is 5.2 bar
